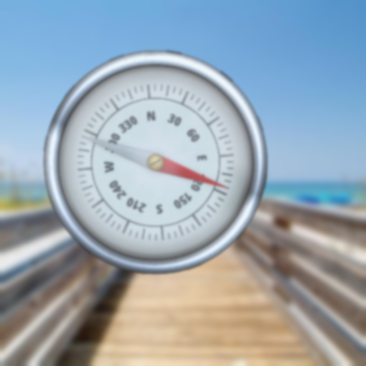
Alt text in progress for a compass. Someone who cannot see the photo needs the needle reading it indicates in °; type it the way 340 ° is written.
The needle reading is 115 °
